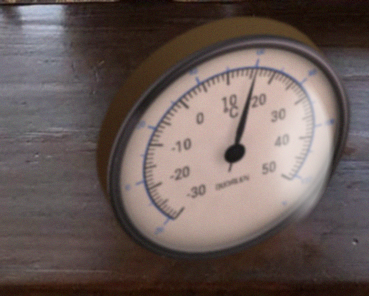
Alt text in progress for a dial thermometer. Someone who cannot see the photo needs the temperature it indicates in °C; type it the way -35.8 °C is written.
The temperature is 15 °C
